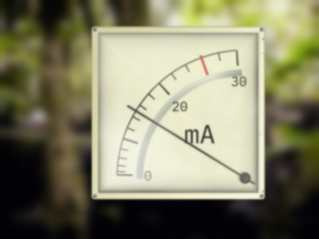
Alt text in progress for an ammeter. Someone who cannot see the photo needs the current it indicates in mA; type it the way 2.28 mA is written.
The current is 15 mA
